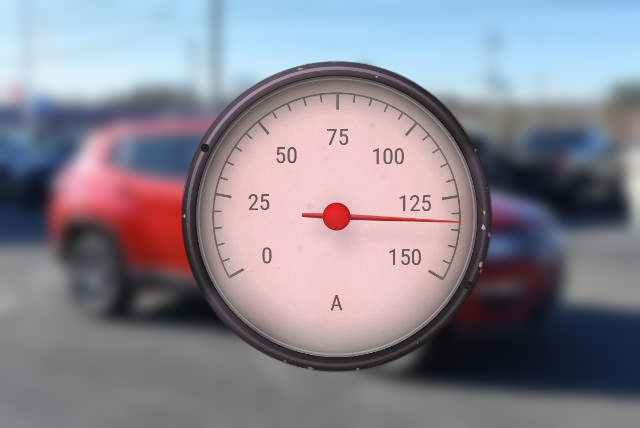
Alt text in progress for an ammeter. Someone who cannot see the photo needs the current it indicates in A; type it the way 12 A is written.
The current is 132.5 A
